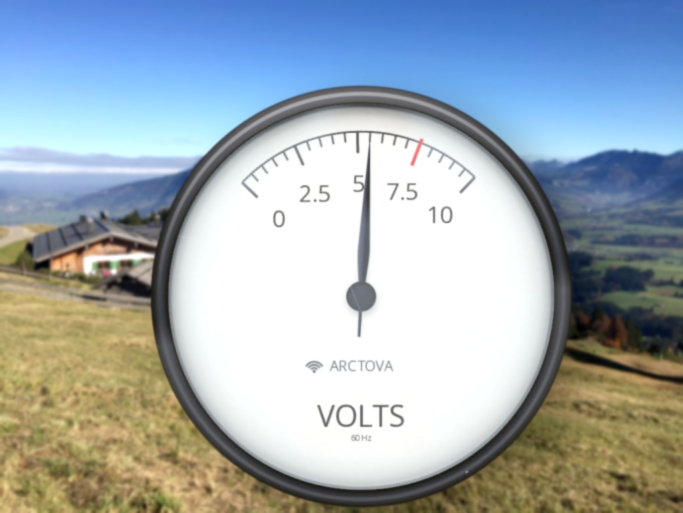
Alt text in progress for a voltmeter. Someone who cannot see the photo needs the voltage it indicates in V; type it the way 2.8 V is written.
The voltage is 5.5 V
